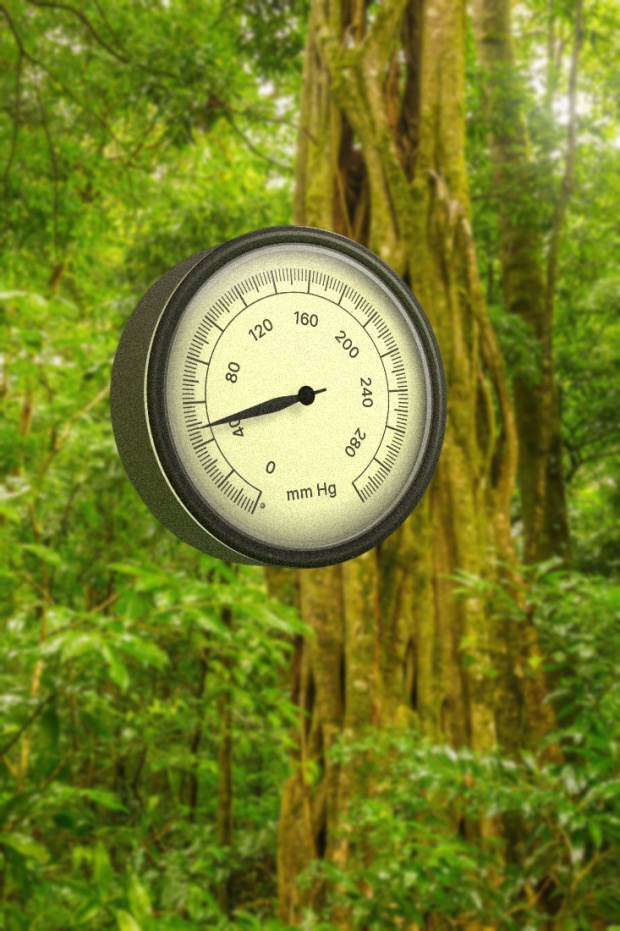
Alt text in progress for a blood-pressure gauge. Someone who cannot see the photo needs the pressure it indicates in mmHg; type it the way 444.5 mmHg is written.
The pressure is 48 mmHg
